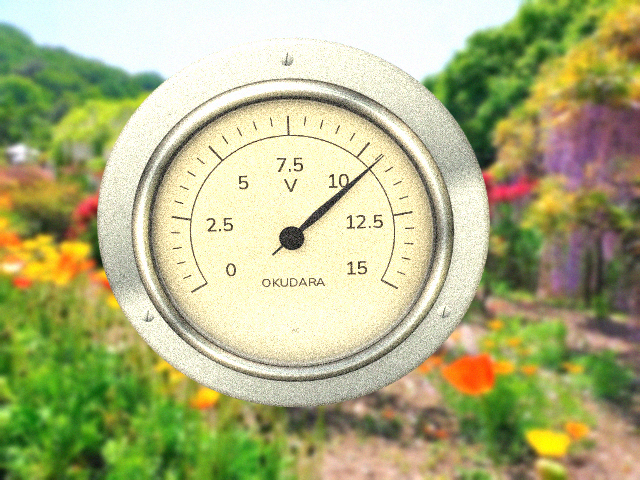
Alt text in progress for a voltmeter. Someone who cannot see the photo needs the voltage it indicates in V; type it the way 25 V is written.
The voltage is 10.5 V
